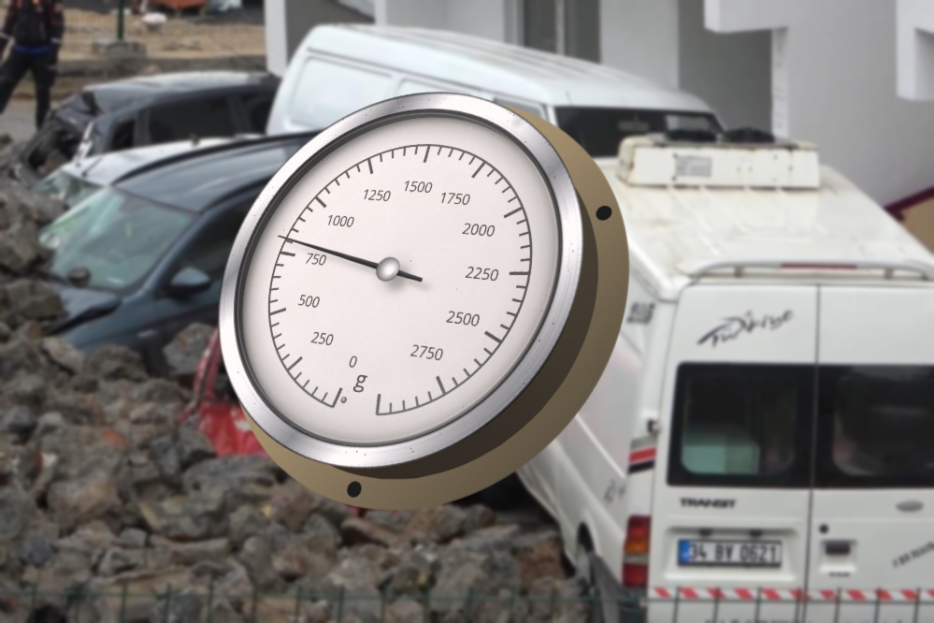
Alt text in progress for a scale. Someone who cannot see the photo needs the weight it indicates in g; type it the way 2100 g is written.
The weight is 800 g
